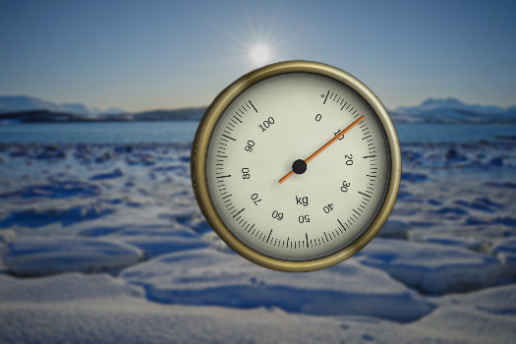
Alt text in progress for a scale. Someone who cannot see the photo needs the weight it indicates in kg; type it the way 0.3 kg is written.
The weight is 10 kg
